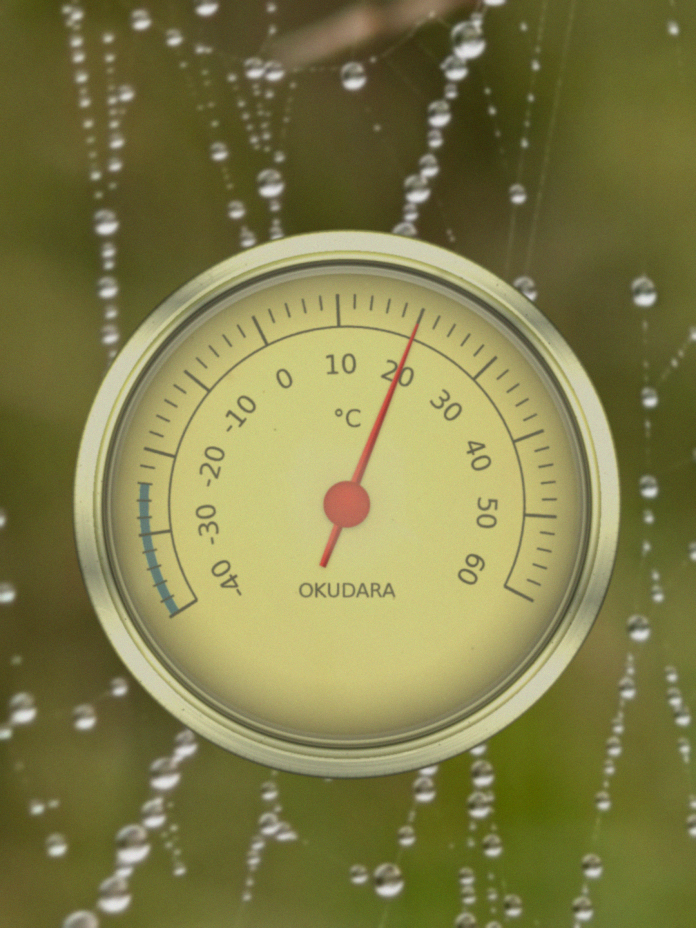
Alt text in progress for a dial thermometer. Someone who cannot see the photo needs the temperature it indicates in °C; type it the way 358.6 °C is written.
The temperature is 20 °C
